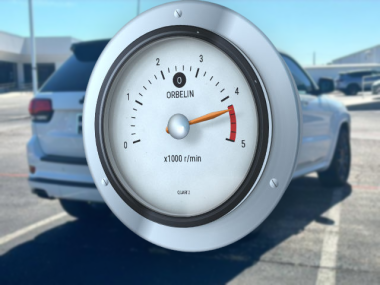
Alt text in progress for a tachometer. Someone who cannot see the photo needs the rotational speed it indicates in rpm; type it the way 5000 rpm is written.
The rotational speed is 4300 rpm
